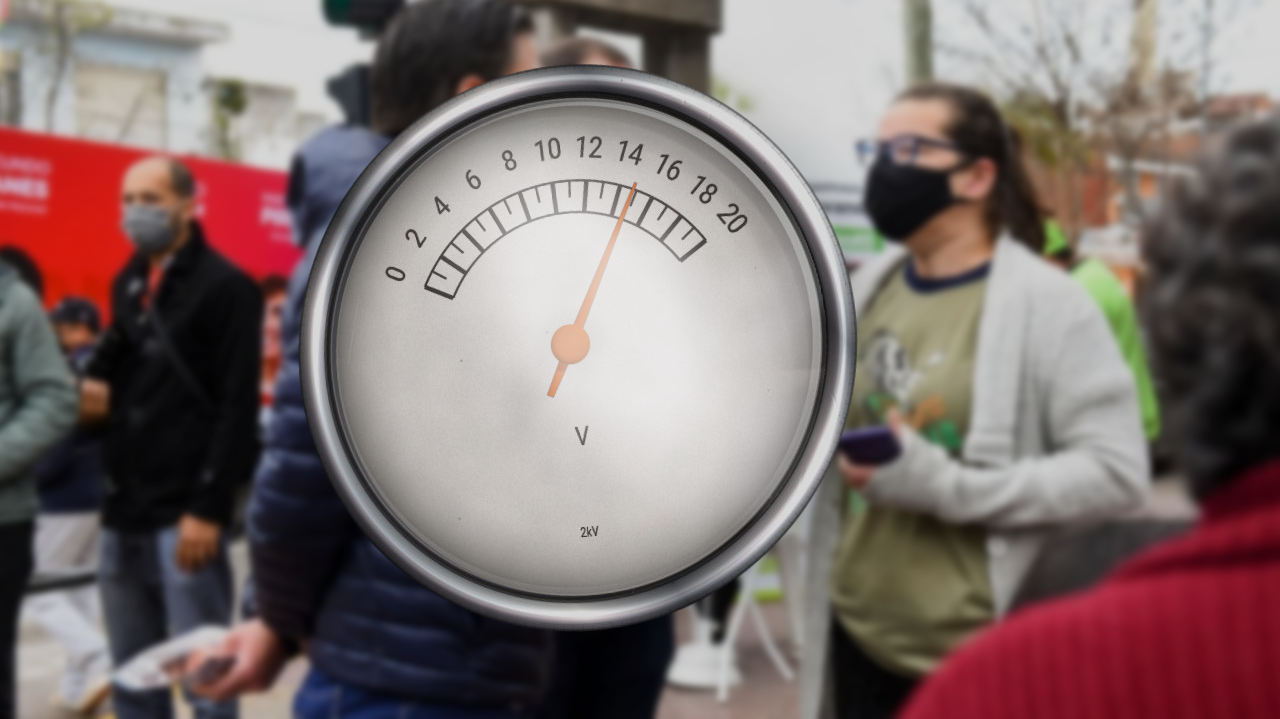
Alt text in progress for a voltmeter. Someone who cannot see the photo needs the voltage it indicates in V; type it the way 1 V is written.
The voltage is 15 V
